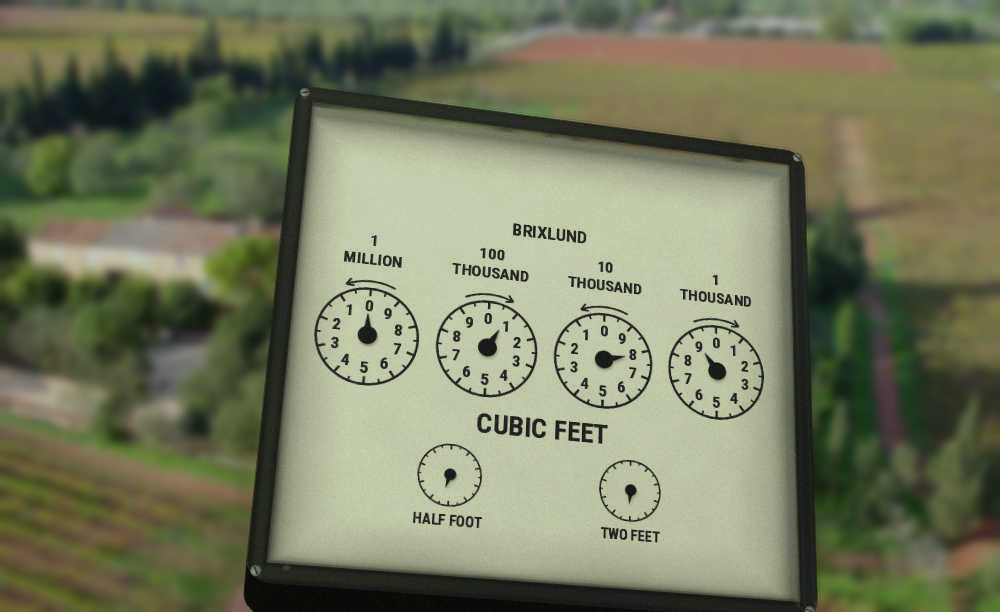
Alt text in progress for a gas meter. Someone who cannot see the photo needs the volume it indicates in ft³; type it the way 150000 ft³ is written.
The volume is 7900 ft³
